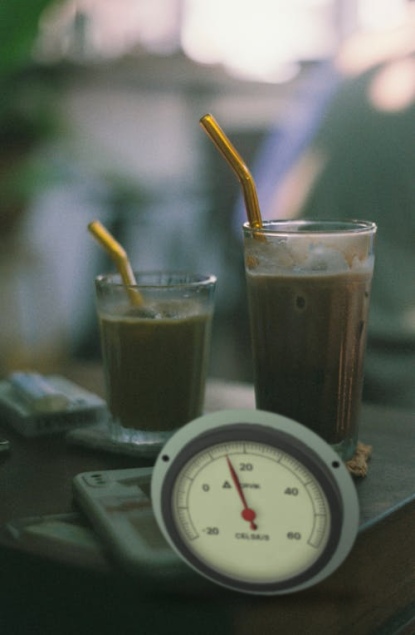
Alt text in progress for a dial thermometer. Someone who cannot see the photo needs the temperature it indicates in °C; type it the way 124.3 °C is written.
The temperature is 15 °C
